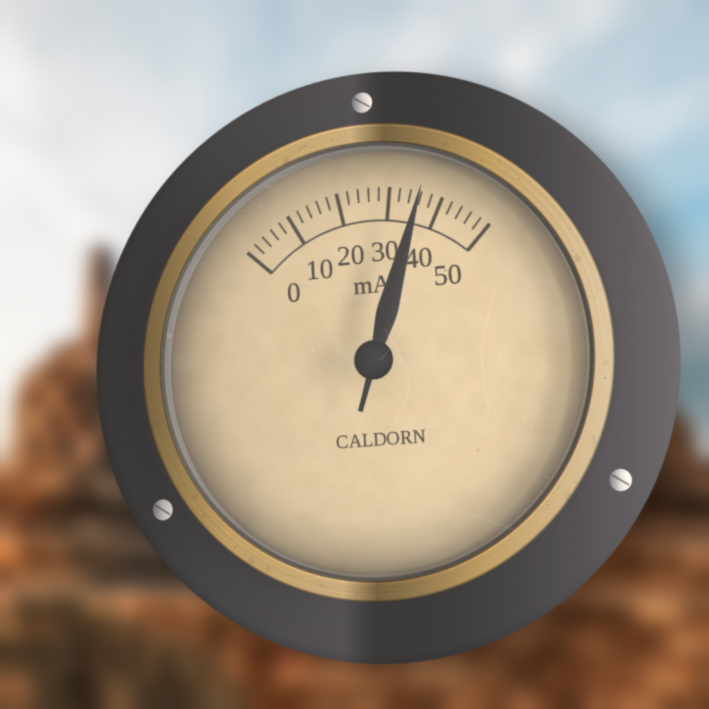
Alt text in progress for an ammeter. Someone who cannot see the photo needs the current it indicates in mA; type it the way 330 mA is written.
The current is 36 mA
